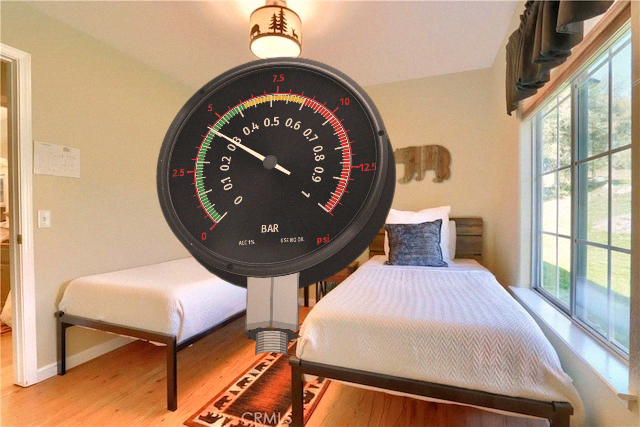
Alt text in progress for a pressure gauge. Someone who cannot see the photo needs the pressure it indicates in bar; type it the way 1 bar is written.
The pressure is 0.3 bar
